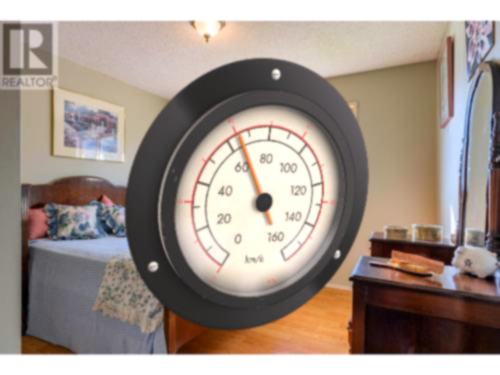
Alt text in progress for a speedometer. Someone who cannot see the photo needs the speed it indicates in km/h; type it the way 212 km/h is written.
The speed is 65 km/h
